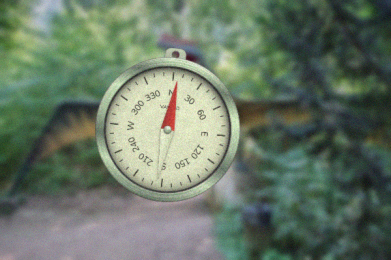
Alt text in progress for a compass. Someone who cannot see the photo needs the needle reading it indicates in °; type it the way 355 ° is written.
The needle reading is 5 °
